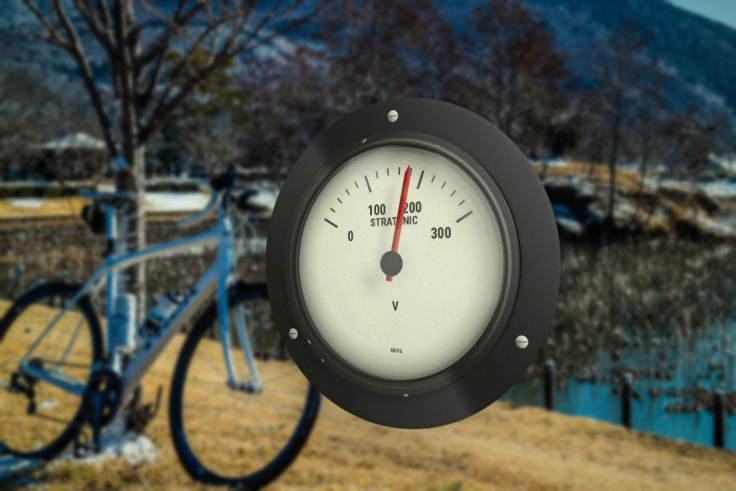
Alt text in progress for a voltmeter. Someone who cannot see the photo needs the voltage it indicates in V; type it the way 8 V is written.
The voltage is 180 V
